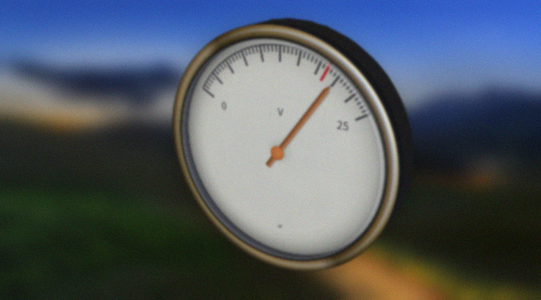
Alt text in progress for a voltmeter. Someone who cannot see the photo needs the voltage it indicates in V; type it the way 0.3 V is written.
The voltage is 20 V
